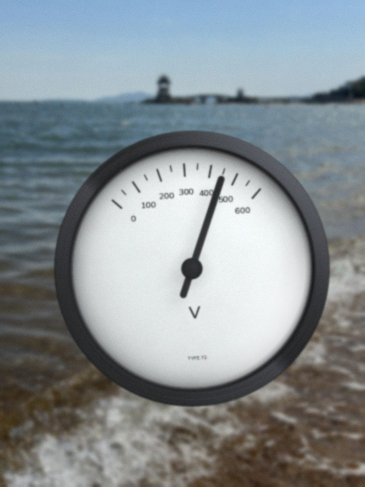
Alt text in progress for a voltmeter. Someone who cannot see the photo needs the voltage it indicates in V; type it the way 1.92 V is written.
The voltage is 450 V
